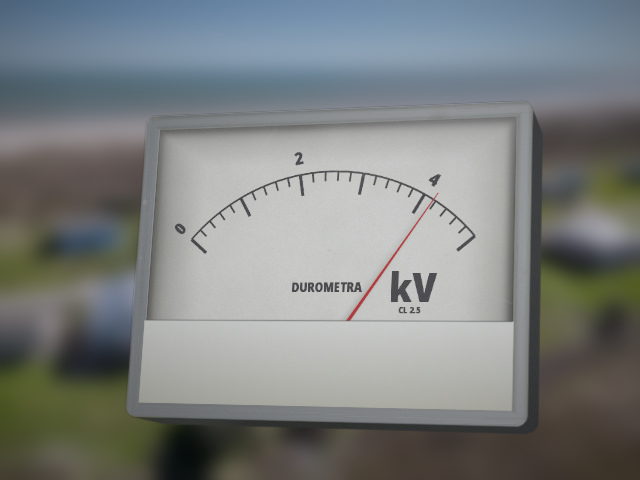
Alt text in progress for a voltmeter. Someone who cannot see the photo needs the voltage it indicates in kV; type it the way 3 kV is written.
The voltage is 4.2 kV
